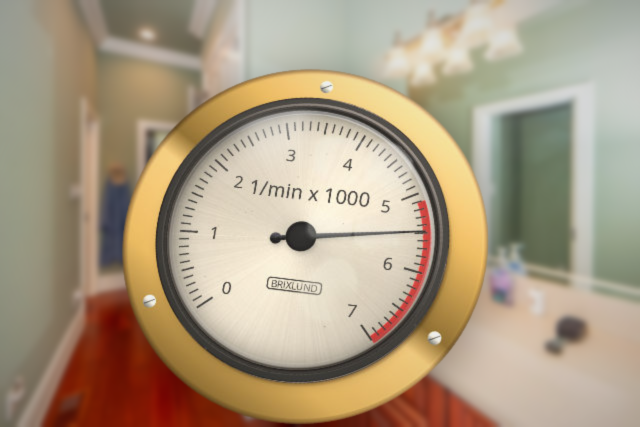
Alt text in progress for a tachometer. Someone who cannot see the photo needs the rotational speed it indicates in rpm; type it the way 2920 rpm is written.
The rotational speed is 5500 rpm
